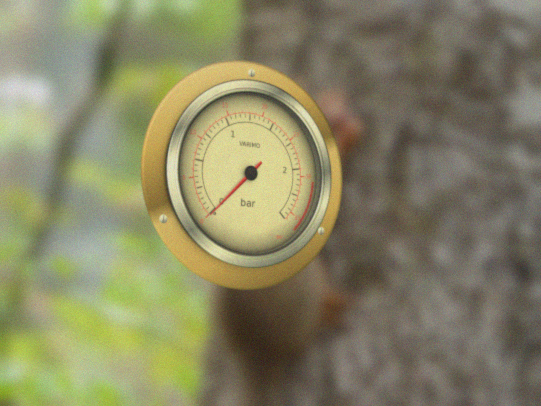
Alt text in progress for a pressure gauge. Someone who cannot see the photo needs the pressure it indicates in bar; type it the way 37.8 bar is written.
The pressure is 0 bar
